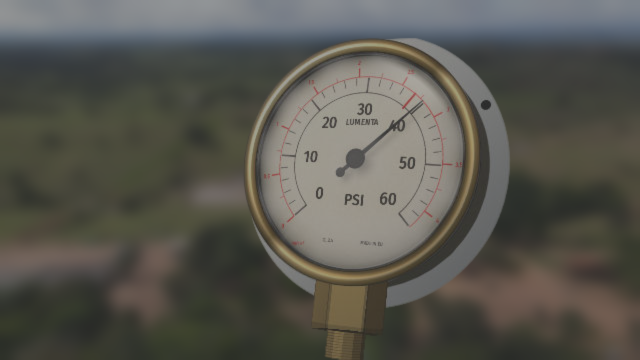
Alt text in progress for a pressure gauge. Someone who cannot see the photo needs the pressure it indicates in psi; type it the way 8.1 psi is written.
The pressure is 40 psi
